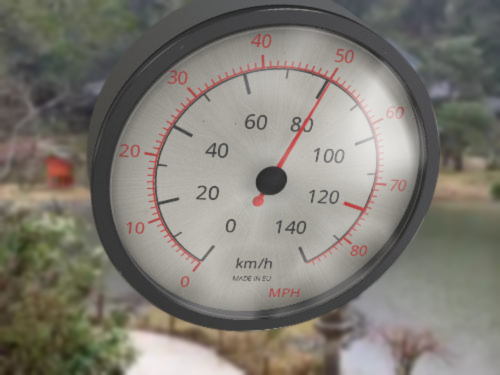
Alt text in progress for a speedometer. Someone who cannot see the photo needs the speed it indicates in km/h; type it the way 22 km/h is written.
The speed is 80 km/h
